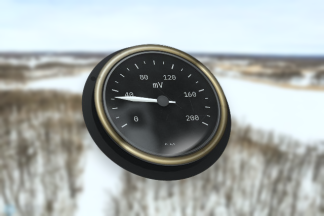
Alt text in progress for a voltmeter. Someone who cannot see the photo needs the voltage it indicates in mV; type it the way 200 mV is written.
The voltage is 30 mV
